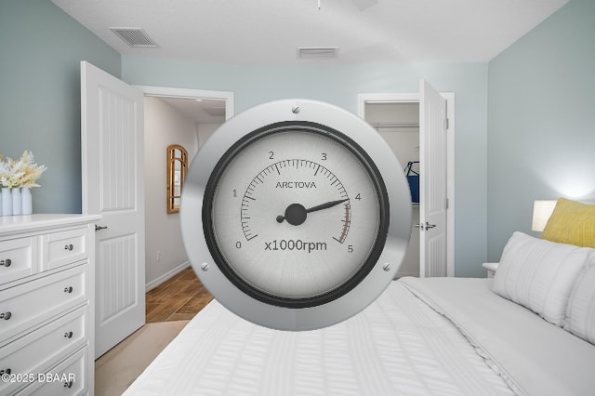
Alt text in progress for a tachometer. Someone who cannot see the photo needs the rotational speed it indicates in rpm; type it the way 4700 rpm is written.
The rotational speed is 4000 rpm
